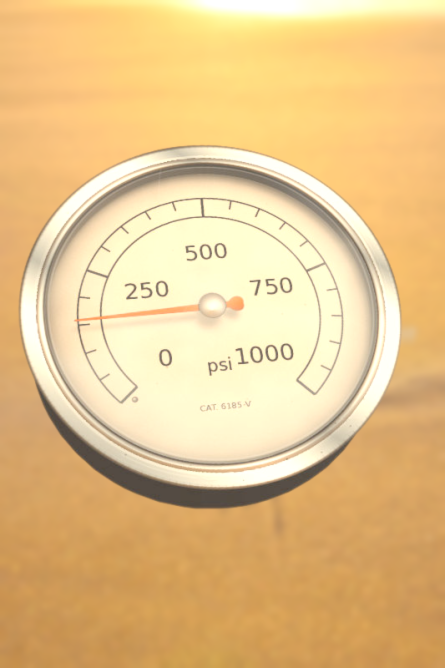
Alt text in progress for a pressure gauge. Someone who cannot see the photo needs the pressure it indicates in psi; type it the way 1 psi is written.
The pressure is 150 psi
